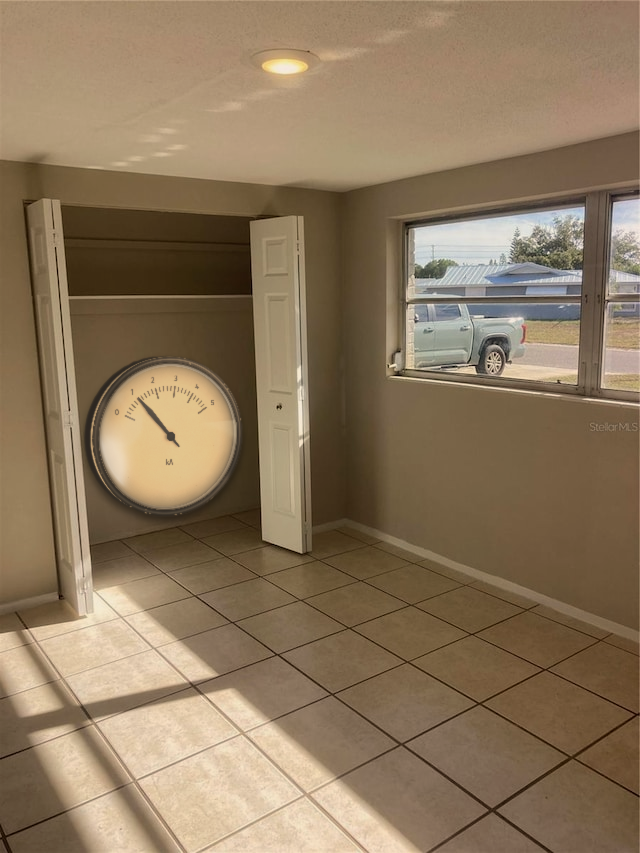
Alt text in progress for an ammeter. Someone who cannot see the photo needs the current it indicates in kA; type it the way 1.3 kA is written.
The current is 1 kA
